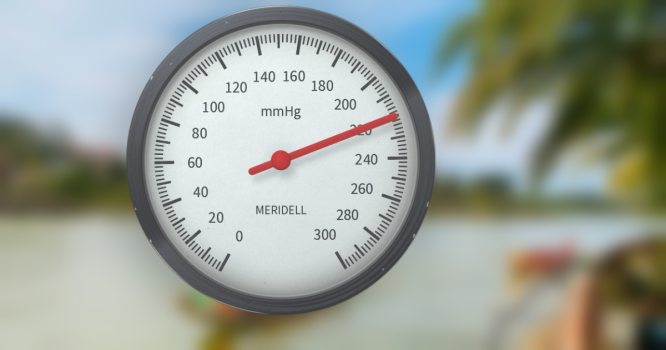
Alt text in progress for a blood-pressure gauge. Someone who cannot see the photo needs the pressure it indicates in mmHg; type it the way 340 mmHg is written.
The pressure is 220 mmHg
